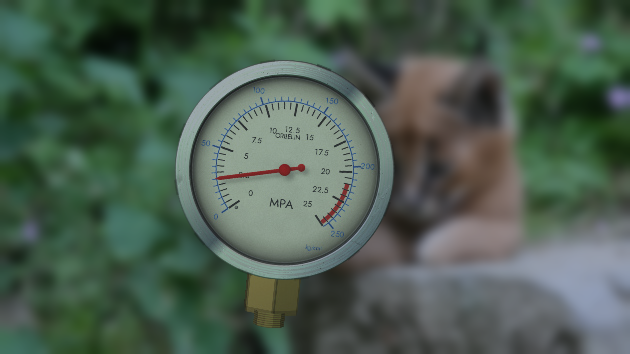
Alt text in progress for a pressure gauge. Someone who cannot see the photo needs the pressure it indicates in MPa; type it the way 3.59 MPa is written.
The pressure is 2.5 MPa
